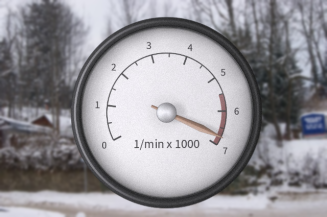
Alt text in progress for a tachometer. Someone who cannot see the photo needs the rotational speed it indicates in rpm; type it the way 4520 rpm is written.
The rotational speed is 6750 rpm
